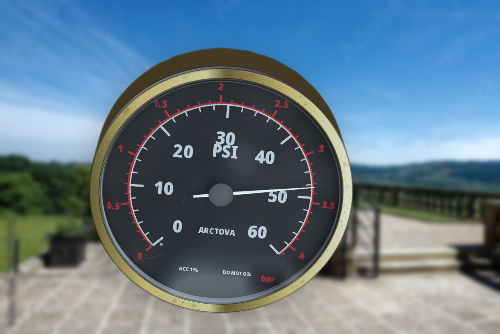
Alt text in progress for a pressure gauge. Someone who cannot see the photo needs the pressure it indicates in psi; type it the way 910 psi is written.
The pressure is 48 psi
